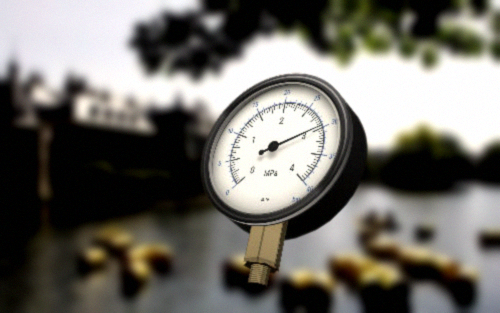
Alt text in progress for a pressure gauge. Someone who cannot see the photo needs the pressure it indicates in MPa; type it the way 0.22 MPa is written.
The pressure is 3 MPa
